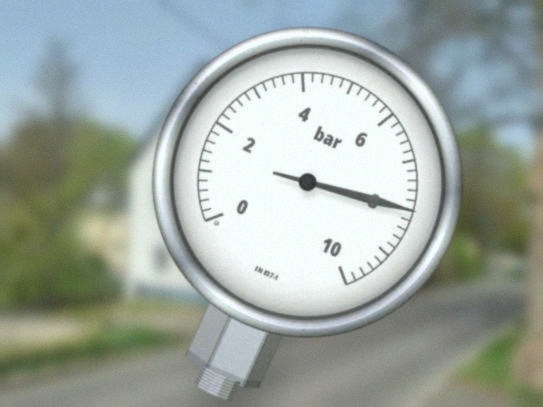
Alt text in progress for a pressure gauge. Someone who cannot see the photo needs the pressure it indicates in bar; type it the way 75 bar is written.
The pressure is 8 bar
